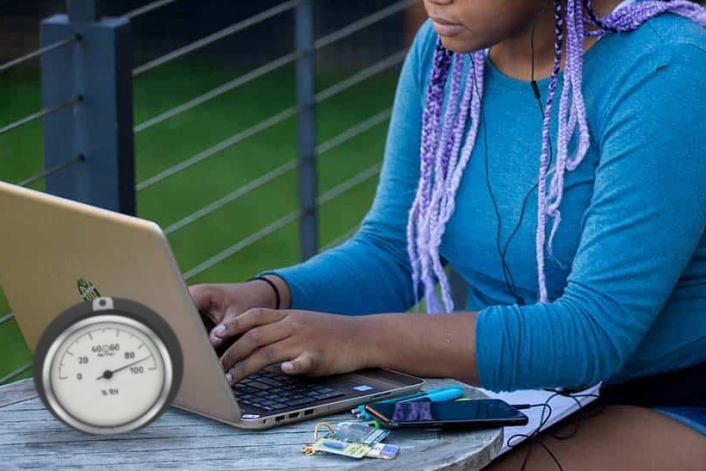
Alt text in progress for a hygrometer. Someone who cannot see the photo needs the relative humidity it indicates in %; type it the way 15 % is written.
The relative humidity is 90 %
